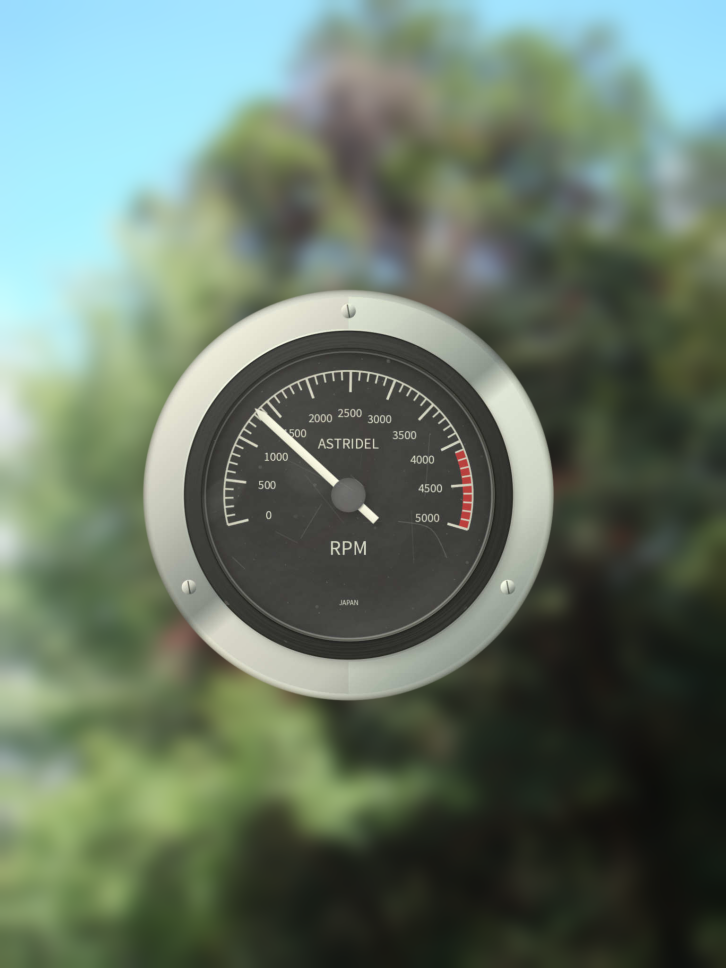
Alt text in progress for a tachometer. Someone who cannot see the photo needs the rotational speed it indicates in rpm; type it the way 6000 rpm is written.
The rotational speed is 1350 rpm
